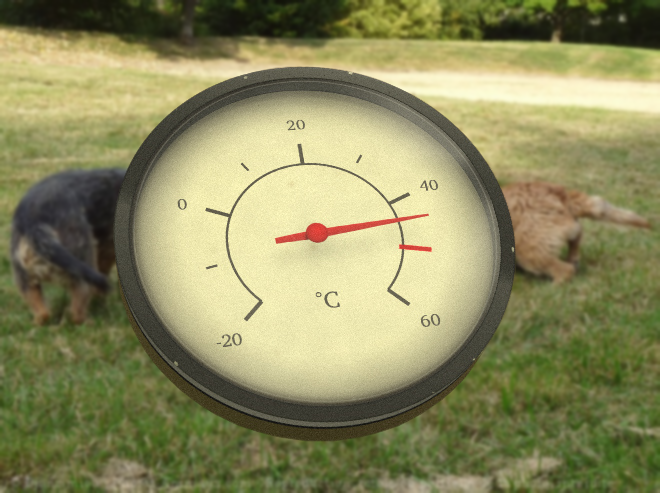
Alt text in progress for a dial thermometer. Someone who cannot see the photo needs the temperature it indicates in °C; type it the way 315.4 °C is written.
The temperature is 45 °C
